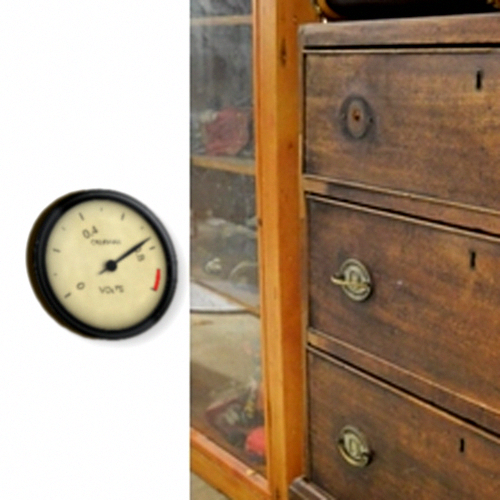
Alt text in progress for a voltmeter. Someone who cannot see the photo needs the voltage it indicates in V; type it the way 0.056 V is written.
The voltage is 0.75 V
